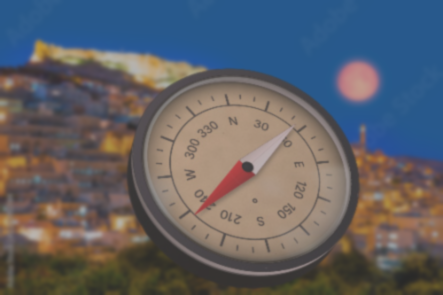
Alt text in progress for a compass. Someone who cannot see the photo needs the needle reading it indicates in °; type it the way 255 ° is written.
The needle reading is 235 °
